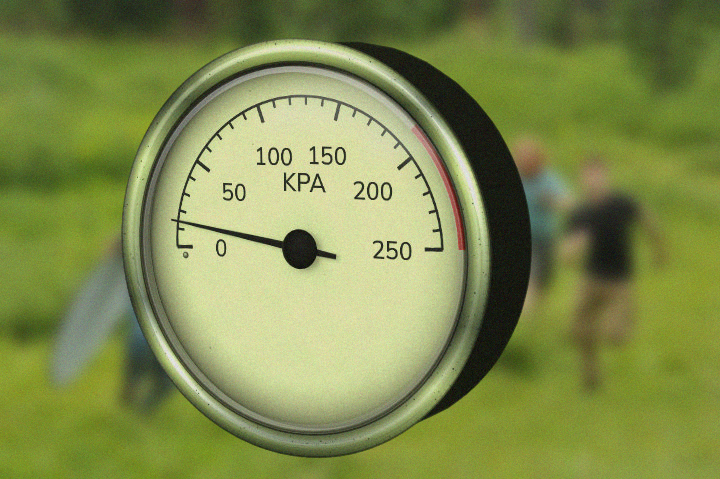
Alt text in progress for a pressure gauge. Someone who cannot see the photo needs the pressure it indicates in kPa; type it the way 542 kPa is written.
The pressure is 15 kPa
